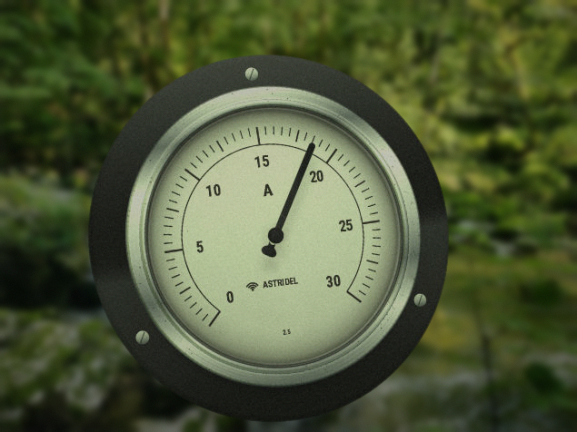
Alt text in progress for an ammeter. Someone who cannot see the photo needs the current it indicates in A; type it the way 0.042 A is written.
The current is 18.5 A
